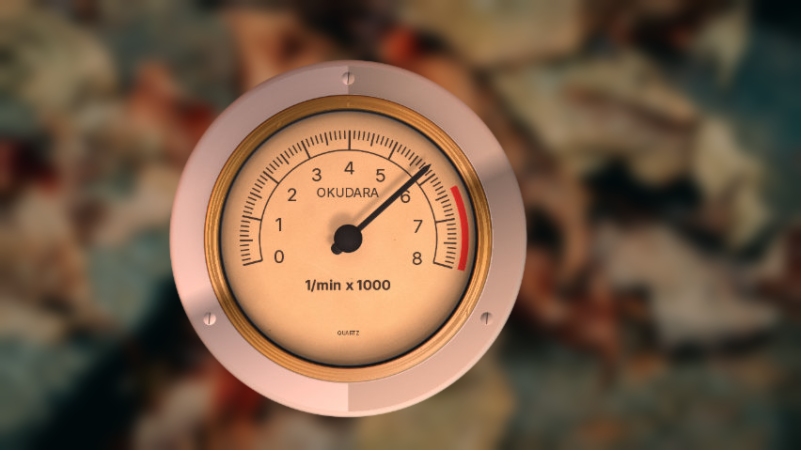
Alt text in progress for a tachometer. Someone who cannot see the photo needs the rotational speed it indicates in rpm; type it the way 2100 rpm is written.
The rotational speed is 5800 rpm
